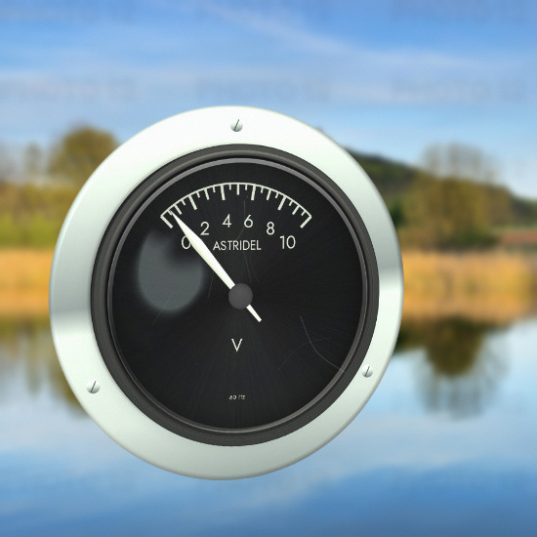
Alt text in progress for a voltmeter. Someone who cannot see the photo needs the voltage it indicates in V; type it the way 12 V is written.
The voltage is 0.5 V
